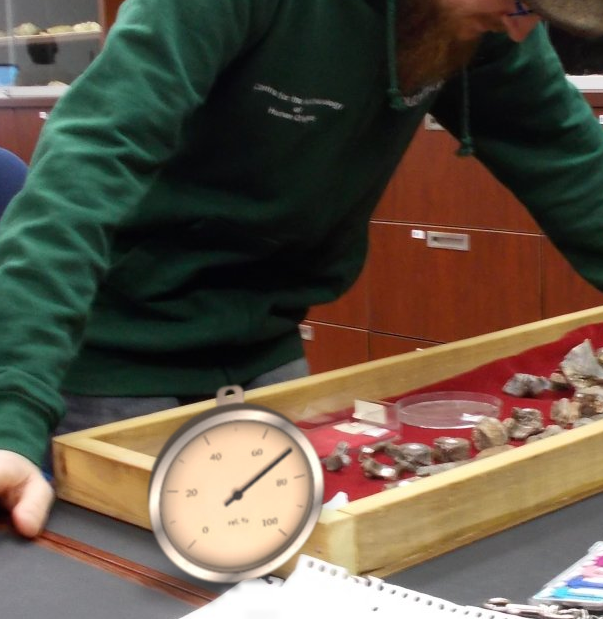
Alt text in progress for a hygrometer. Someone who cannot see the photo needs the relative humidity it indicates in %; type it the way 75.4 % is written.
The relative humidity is 70 %
